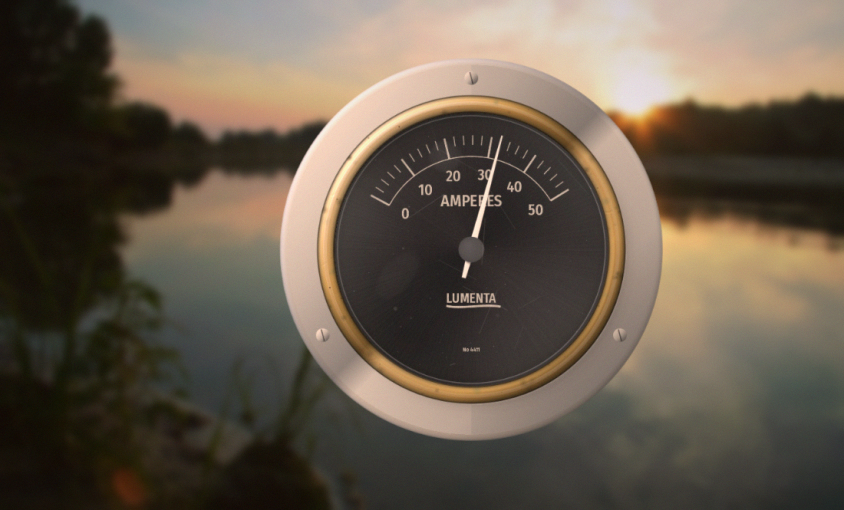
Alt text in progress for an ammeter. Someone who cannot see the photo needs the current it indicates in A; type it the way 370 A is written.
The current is 32 A
